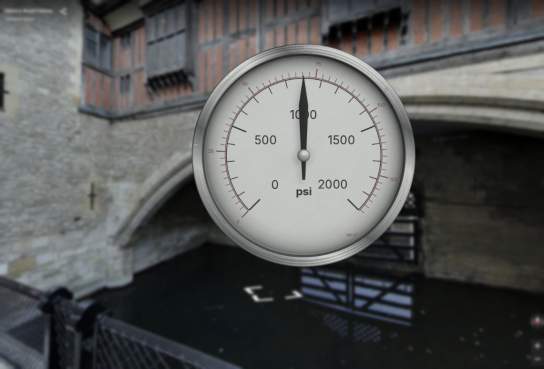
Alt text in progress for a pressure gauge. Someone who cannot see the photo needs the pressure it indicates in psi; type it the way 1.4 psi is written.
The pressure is 1000 psi
